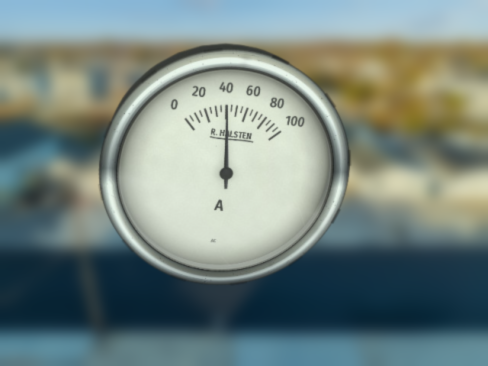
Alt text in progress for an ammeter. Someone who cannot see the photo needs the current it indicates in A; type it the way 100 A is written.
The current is 40 A
